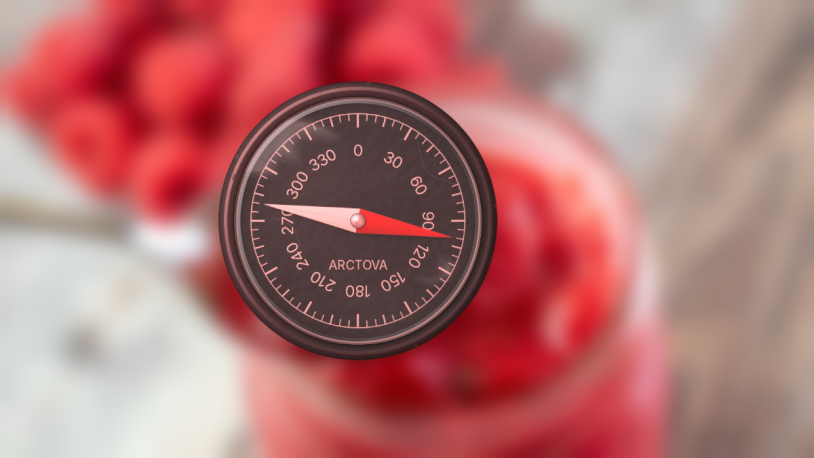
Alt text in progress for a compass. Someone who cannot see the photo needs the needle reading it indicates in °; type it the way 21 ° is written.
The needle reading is 100 °
